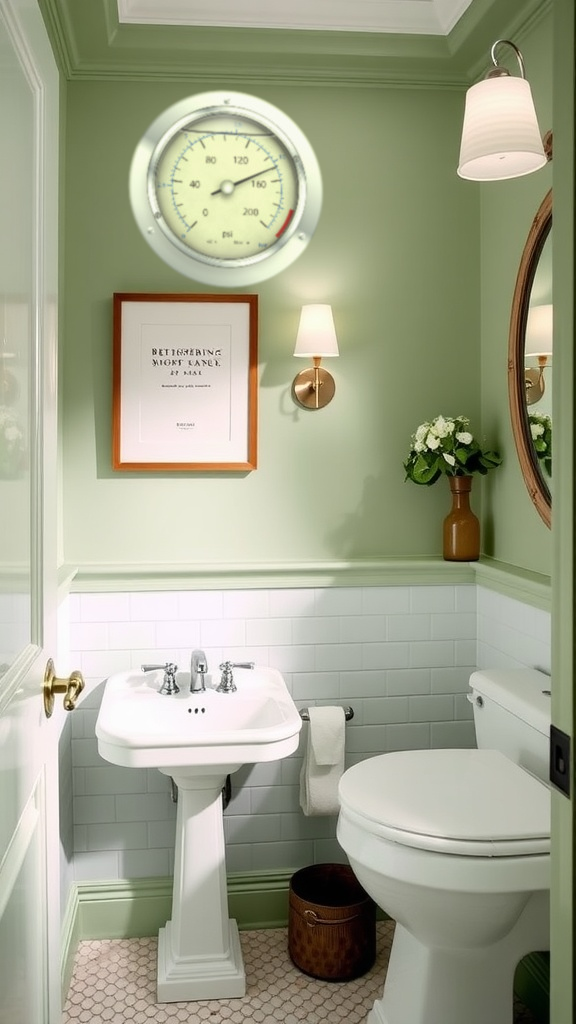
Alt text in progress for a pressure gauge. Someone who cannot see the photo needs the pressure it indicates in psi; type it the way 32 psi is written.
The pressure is 150 psi
